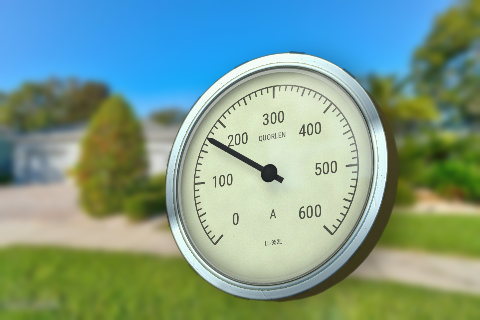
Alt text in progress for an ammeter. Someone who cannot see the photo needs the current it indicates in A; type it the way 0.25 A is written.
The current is 170 A
